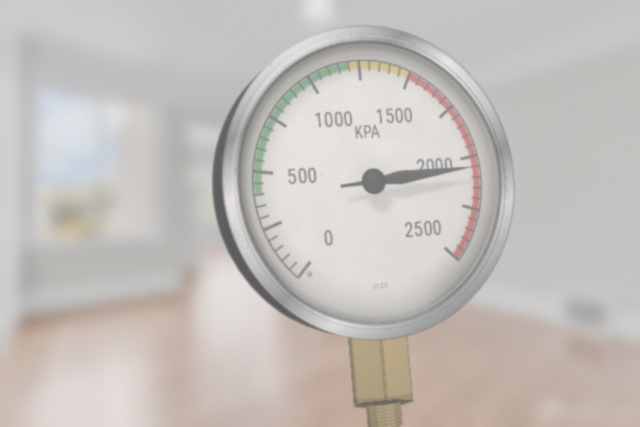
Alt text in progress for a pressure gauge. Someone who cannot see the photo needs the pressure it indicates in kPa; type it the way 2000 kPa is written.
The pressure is 2050 kPa
